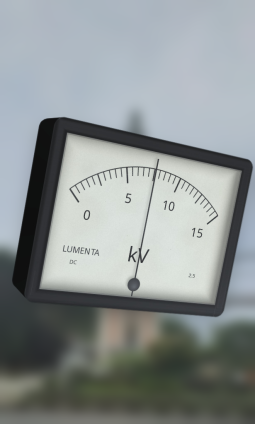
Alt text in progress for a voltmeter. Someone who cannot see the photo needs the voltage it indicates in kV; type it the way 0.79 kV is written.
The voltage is 7.5 kV
